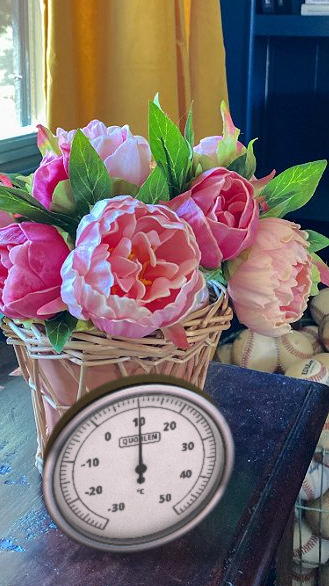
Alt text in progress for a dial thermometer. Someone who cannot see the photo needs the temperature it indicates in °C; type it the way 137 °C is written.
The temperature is 10 °C
